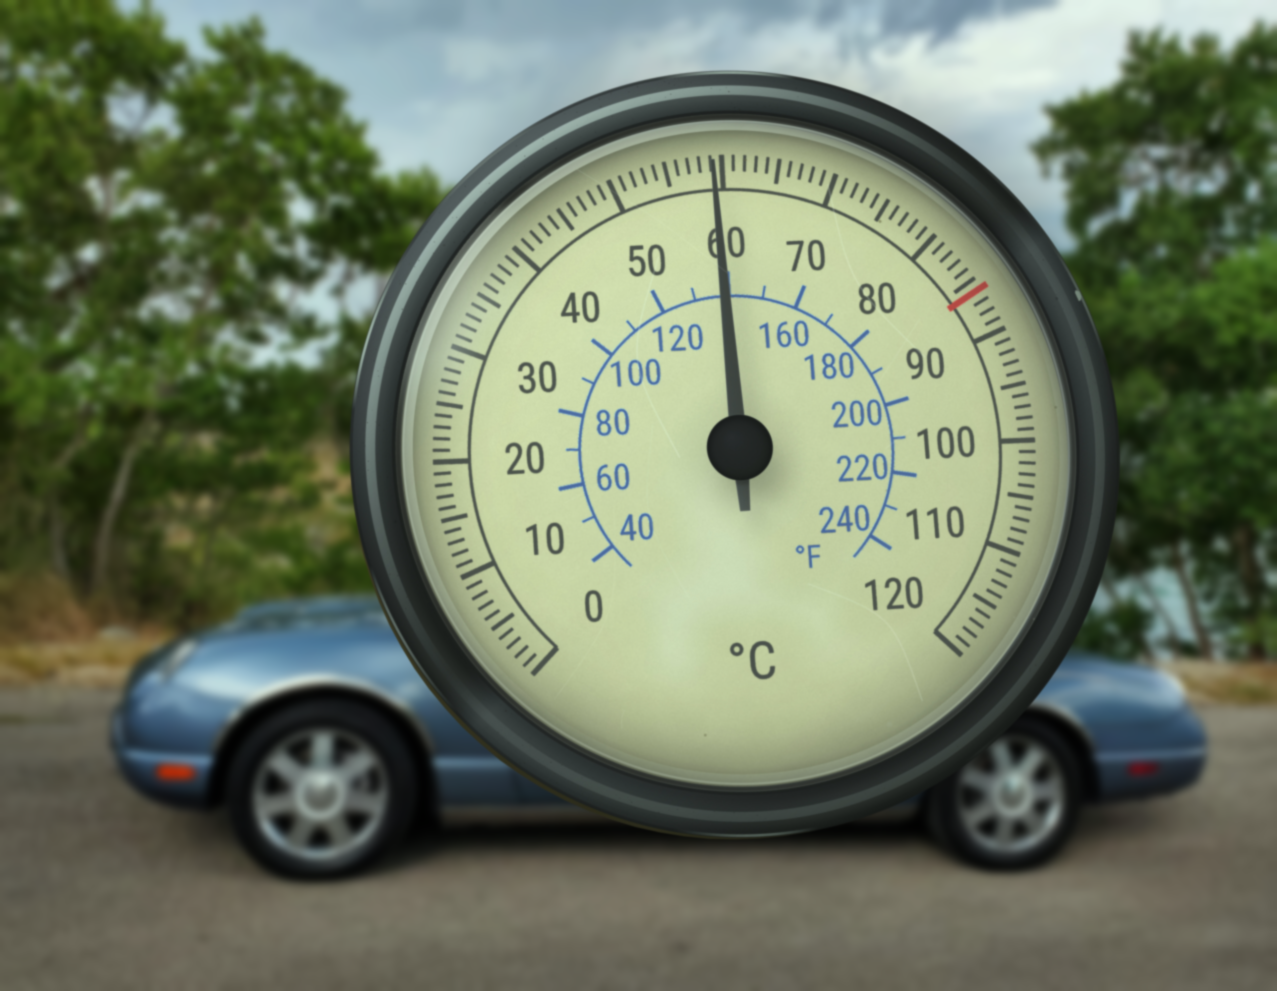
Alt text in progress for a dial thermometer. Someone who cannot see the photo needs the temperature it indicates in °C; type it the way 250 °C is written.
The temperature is 59 °C
